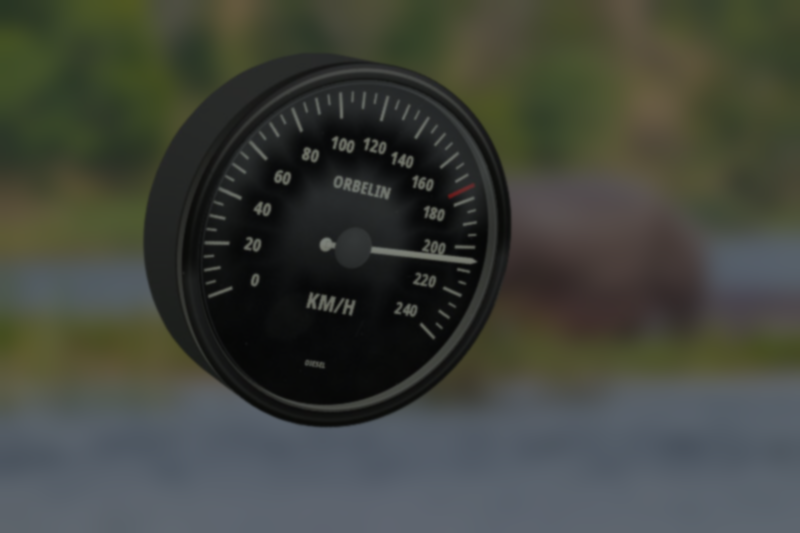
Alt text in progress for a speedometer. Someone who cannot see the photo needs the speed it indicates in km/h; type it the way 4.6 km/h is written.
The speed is 205 km/h
